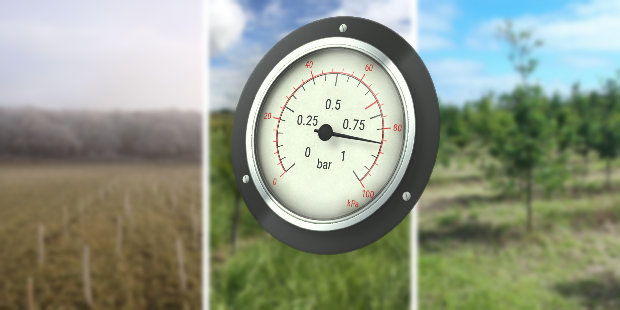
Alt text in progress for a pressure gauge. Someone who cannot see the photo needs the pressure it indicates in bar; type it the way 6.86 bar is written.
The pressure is 0.85 bar
